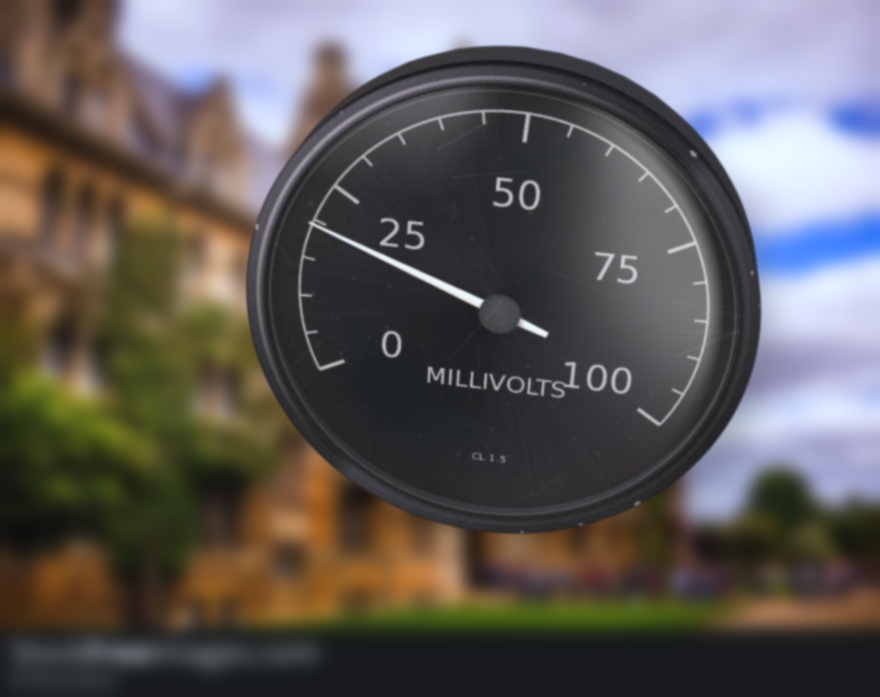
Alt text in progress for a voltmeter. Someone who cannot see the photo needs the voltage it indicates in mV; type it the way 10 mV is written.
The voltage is 20 mV
